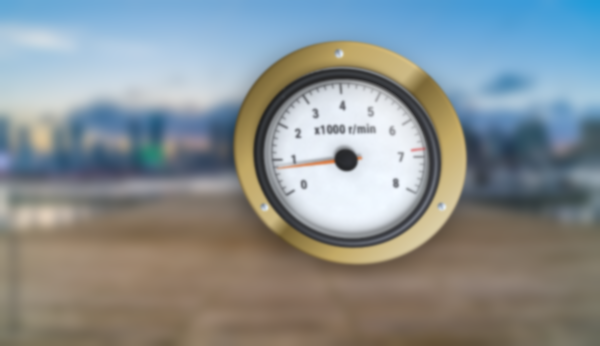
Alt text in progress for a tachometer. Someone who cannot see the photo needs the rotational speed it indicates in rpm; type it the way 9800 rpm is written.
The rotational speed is 800 rpm
